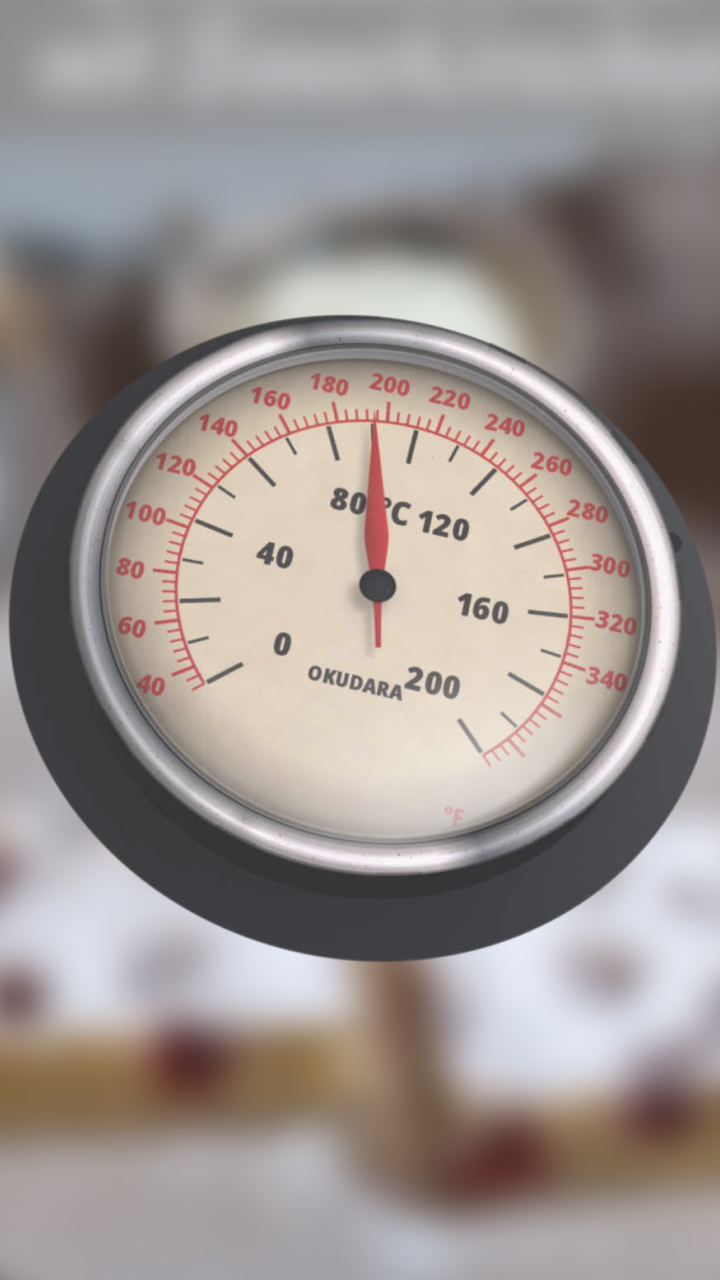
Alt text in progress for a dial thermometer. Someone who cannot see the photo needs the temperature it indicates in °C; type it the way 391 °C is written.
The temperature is 90 °C
